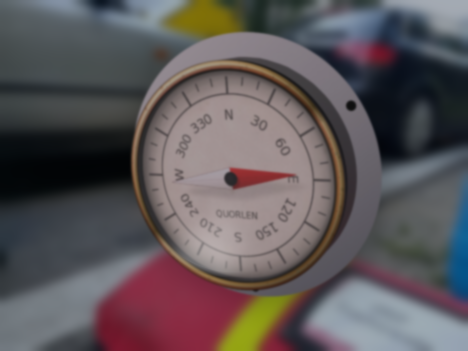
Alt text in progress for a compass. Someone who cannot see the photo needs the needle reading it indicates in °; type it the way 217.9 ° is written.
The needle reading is 85 °
